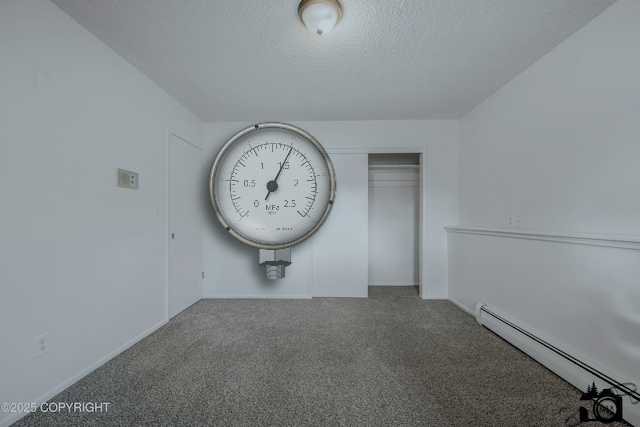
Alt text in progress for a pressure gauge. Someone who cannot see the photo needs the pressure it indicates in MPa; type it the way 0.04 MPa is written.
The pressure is 1.5 MPa
